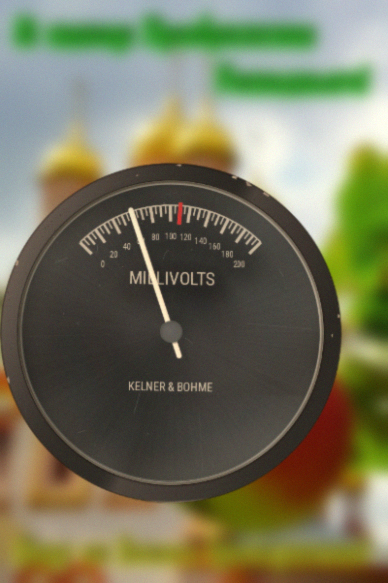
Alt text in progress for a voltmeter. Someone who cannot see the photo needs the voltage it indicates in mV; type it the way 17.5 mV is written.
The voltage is 60 mV
